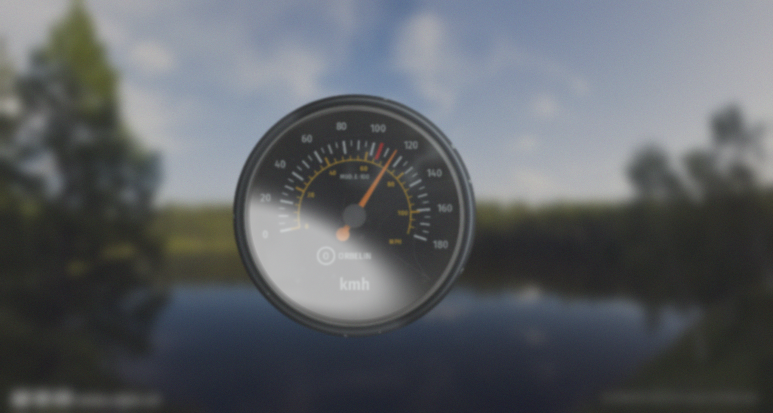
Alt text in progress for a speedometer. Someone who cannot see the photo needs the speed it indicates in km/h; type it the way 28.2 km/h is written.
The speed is 115 km/h
